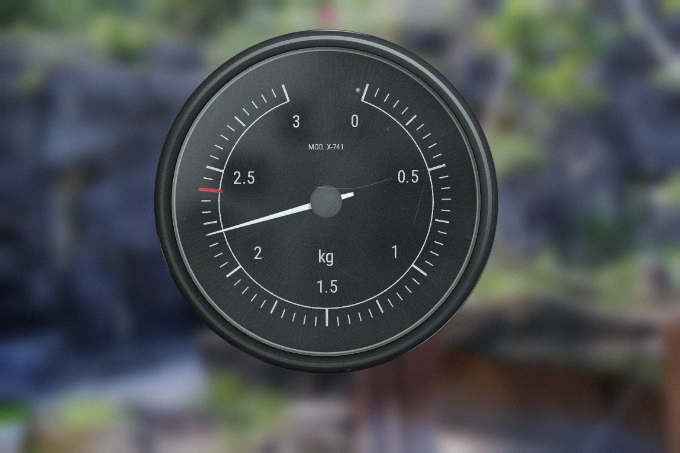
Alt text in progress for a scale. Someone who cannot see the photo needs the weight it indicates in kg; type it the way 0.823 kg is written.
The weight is 2.2 kg
